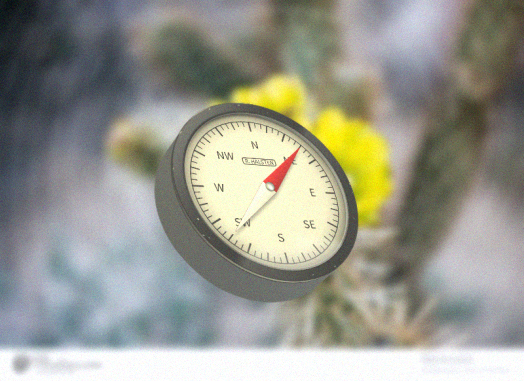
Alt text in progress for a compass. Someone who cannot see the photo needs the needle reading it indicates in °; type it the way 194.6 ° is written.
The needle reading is 45 °
